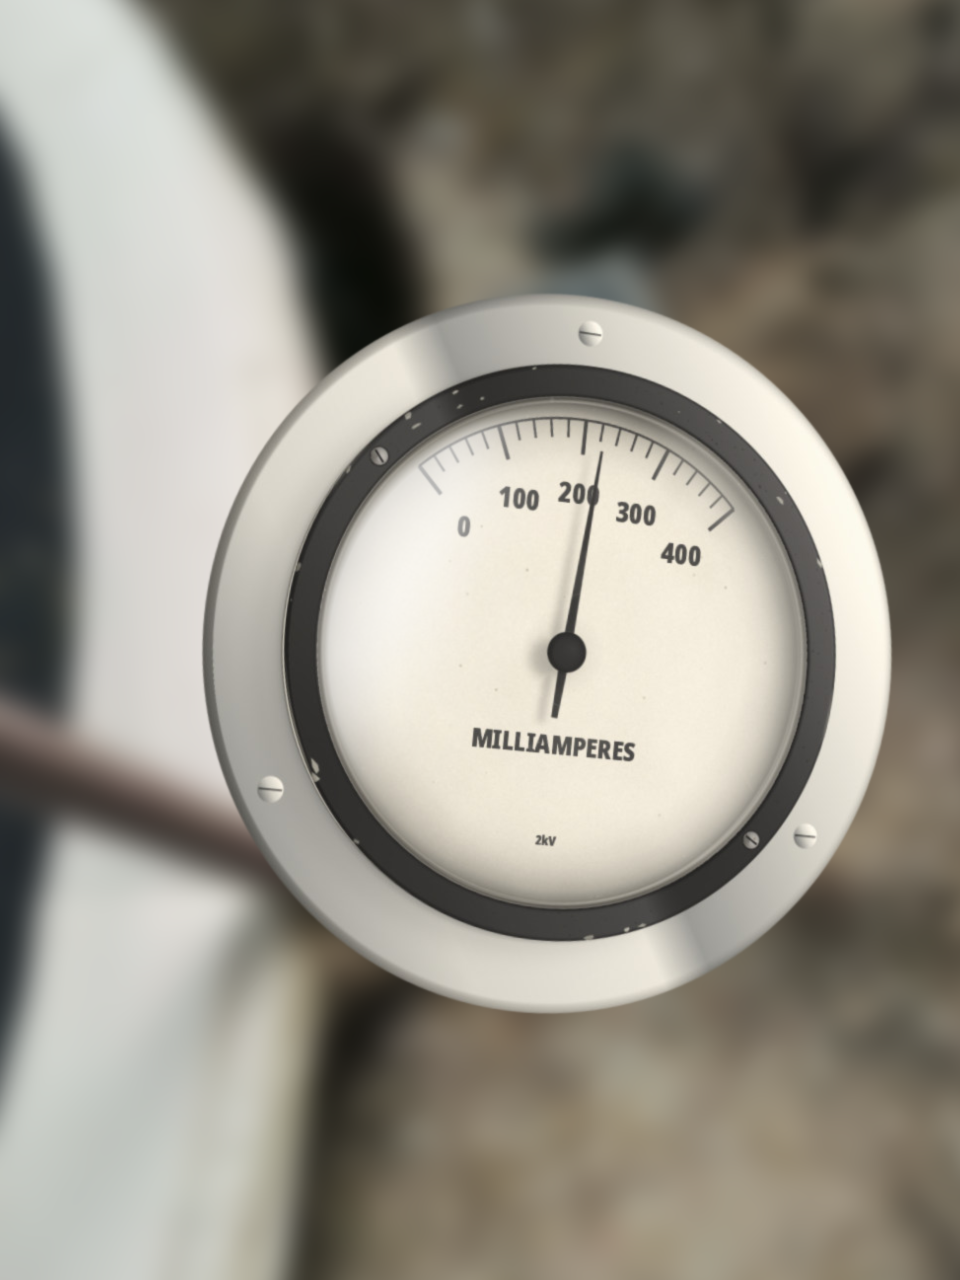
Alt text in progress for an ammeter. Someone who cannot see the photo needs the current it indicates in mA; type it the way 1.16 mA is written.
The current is 220 mA
